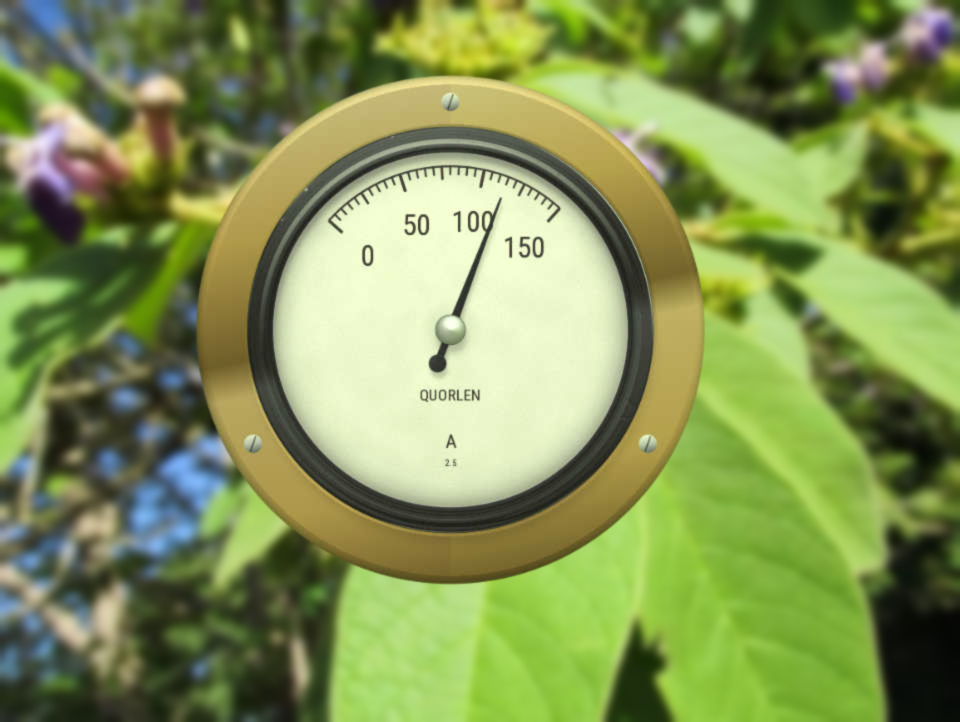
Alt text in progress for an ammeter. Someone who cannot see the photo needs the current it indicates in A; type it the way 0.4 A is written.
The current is 115 A
